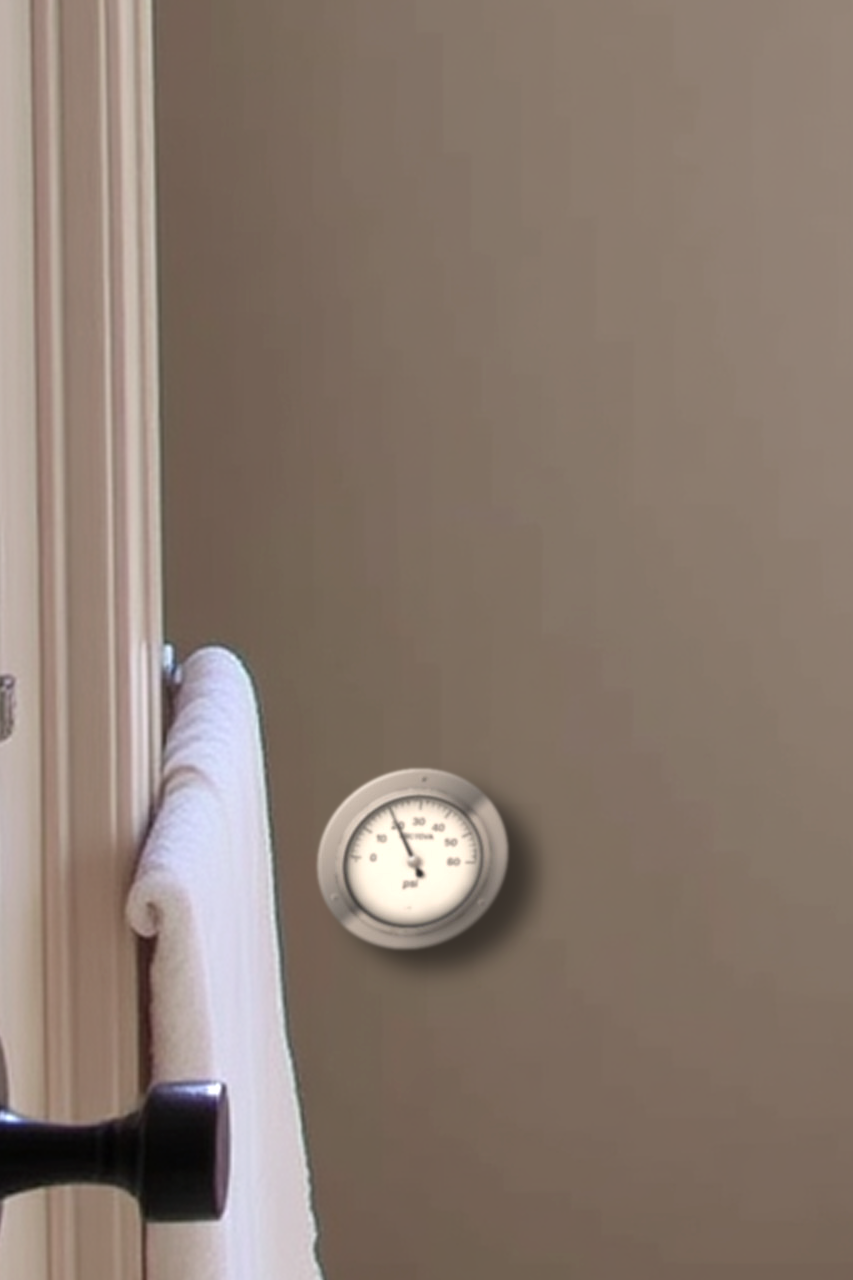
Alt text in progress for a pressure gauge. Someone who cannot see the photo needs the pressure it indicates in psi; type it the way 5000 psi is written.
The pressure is 20 psi
